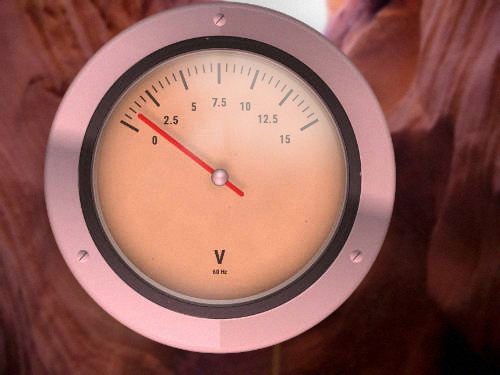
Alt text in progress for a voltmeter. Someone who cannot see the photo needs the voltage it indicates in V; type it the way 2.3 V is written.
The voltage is 1 V
